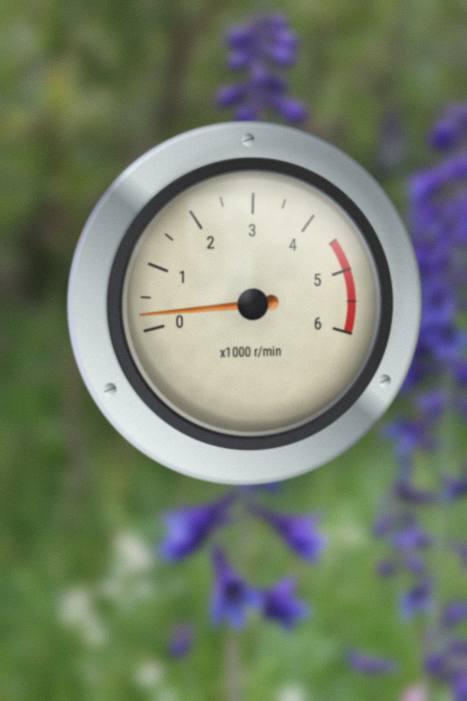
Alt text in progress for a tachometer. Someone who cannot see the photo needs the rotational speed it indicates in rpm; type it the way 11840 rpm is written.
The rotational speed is 250 rpm
